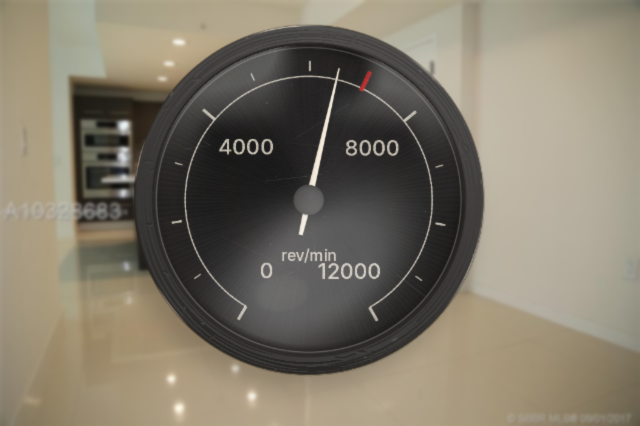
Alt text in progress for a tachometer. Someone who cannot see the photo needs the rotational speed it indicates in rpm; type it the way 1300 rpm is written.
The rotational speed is 6500 rpm
